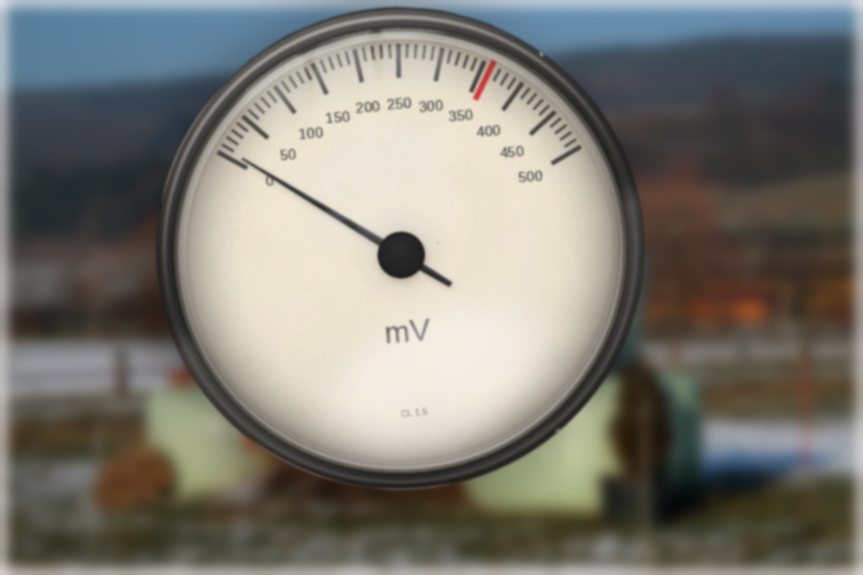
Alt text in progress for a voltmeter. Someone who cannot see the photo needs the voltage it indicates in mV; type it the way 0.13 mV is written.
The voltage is 10 mV
